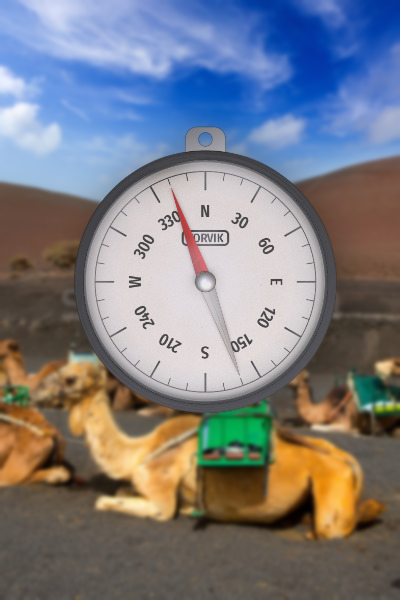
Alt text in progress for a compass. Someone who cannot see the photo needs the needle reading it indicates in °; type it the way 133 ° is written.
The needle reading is 340 °
